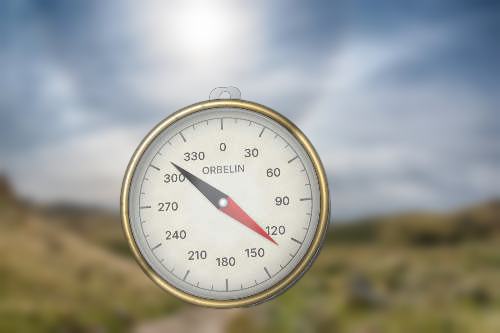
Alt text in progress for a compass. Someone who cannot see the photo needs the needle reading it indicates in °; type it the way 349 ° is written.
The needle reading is 130 °
